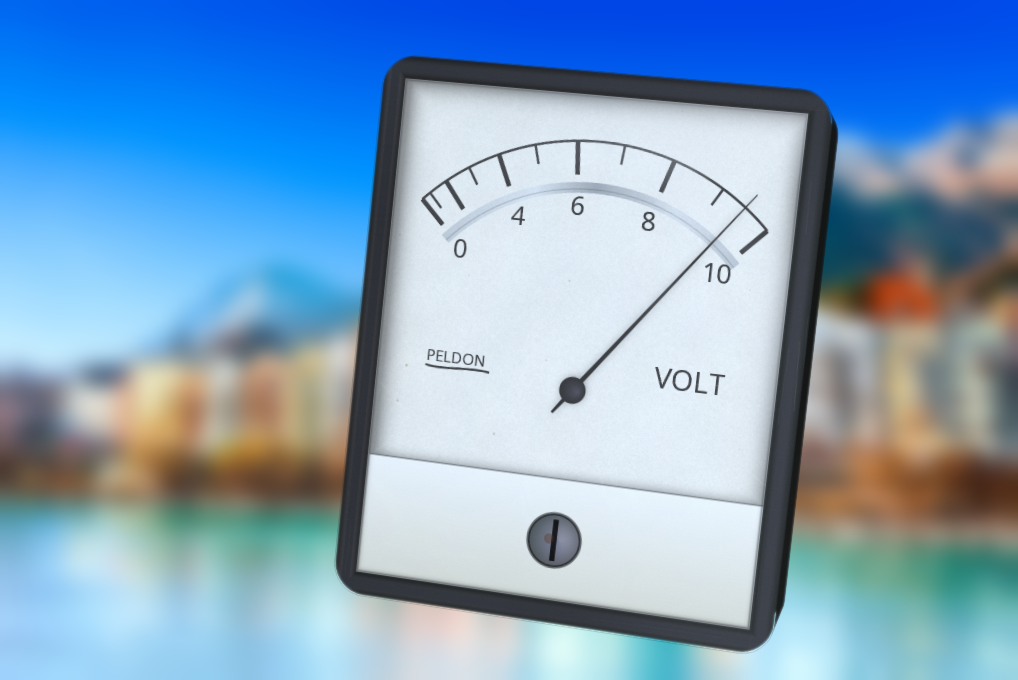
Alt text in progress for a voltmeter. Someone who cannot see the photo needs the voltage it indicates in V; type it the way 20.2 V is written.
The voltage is 9.5 V
